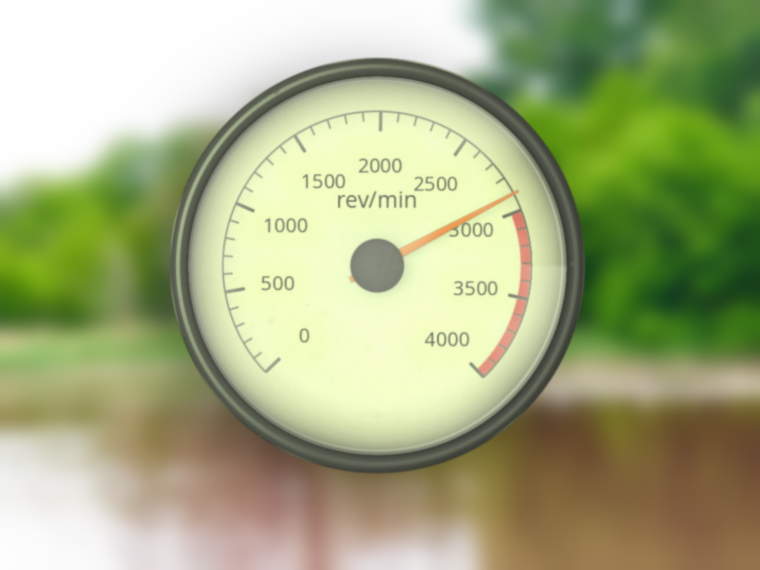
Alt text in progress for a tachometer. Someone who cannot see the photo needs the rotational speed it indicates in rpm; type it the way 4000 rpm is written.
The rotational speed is 2900 rpm
